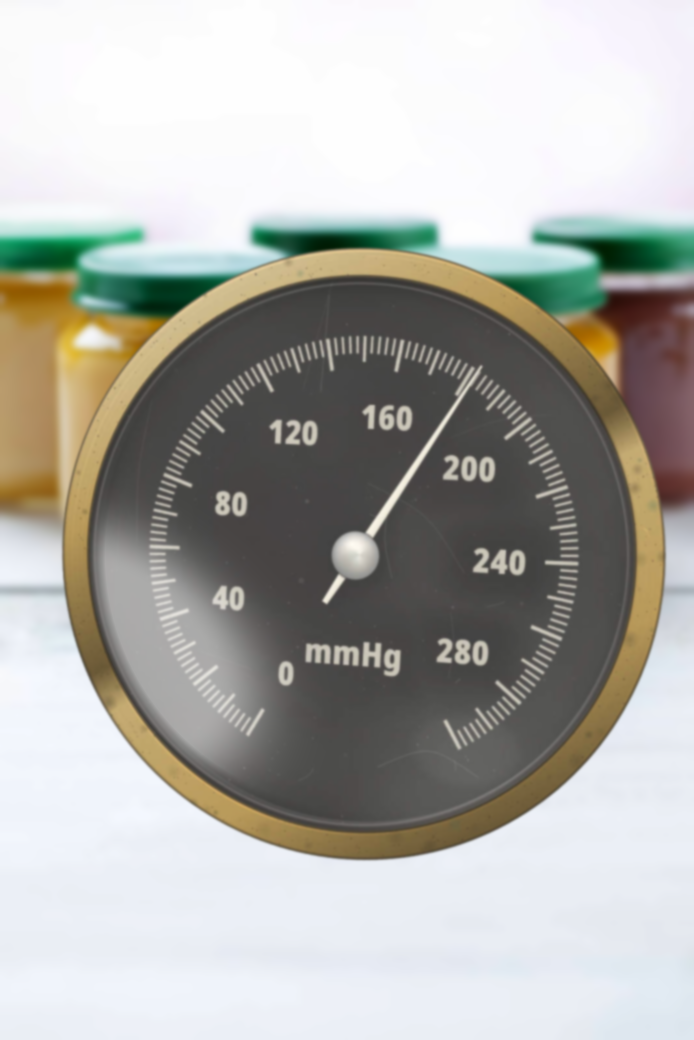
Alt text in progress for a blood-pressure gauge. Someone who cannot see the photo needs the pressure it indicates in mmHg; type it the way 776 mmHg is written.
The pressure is 182 mmHg
